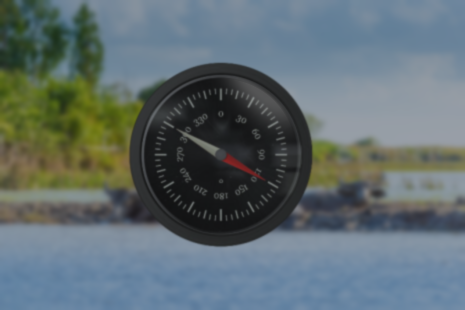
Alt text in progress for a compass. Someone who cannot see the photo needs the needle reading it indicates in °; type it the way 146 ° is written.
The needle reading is 120 °
